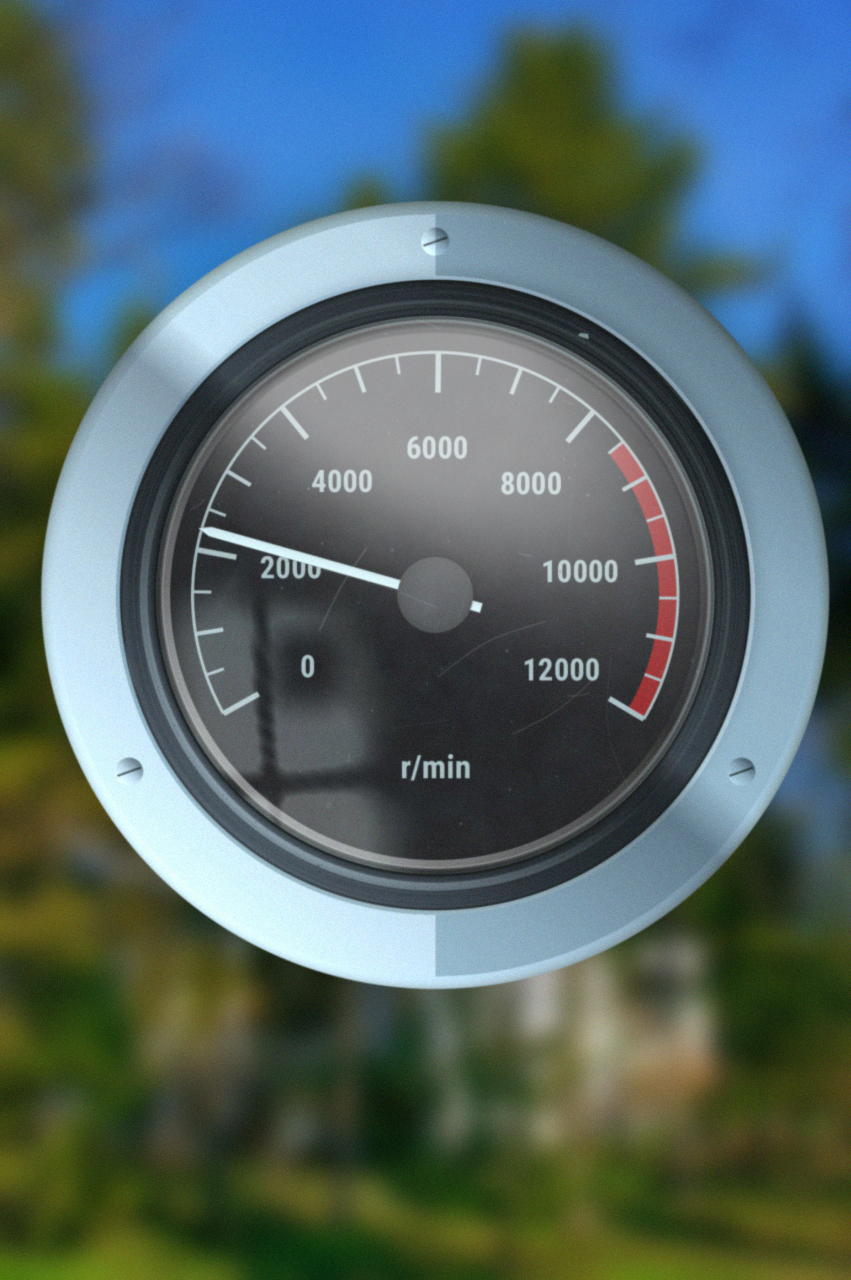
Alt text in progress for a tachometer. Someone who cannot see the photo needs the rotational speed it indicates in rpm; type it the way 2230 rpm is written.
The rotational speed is 2250 rpm
